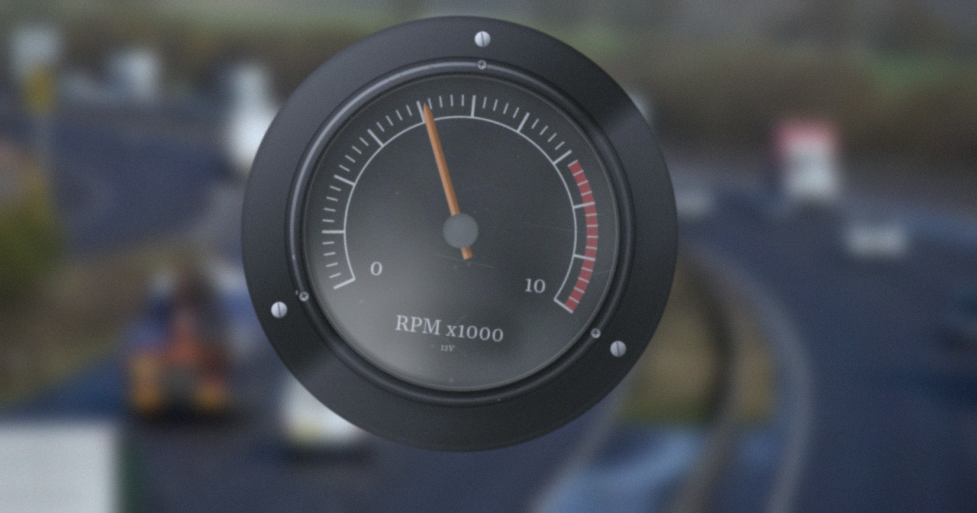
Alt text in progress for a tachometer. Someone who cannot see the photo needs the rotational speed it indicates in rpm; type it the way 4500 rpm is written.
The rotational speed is 4100 rpm
